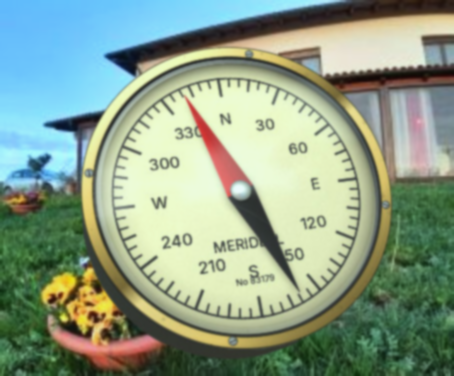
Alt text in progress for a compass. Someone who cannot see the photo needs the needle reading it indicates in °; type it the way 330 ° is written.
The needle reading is 340 °
